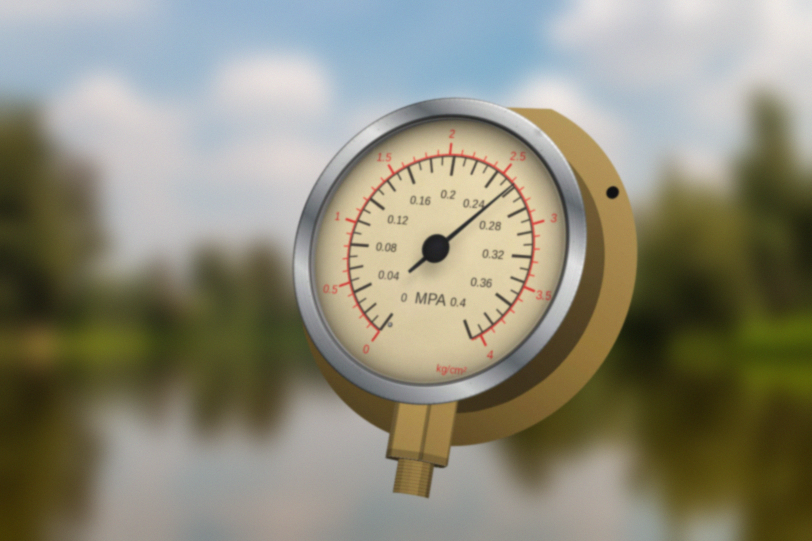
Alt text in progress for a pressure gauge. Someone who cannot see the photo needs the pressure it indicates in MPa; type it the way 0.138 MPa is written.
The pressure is 0.26 MPa
